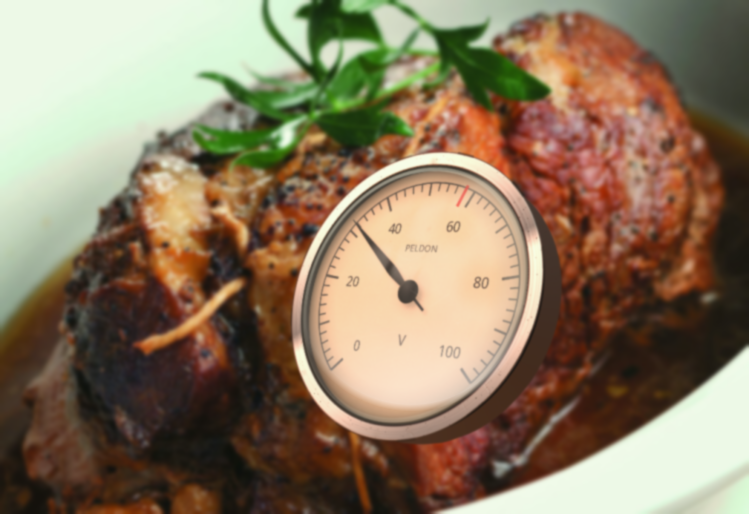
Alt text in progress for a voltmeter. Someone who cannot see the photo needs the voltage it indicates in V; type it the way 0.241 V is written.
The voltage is 32 V
